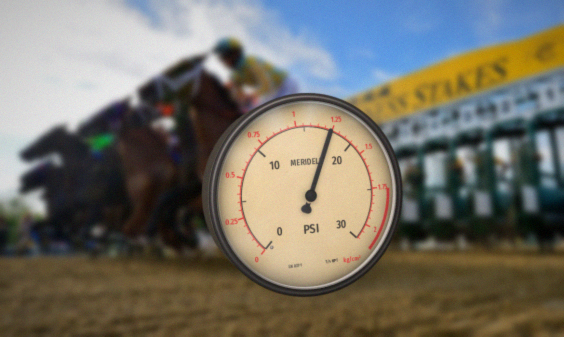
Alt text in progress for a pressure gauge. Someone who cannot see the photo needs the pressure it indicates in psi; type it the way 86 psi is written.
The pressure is 17.5 psi
